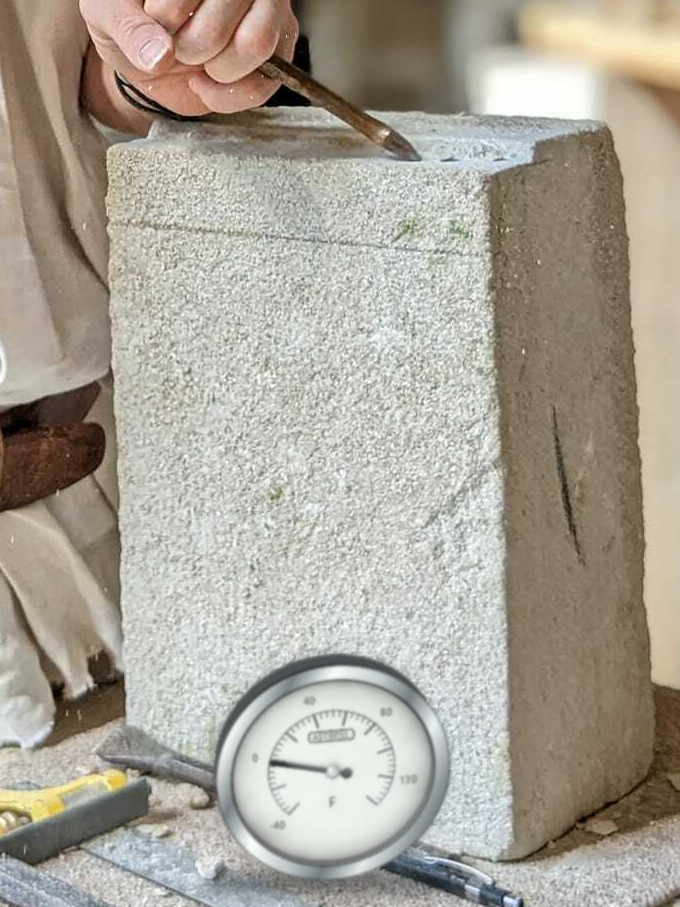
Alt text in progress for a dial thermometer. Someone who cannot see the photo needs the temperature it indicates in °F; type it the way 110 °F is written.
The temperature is 0 °F
